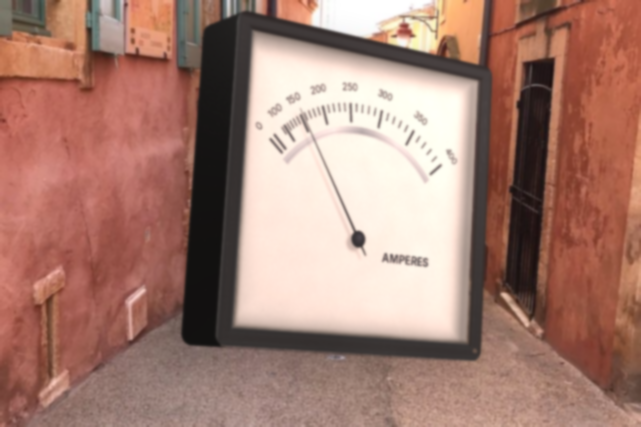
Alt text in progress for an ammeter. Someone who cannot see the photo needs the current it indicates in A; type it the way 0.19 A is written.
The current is 150 A
